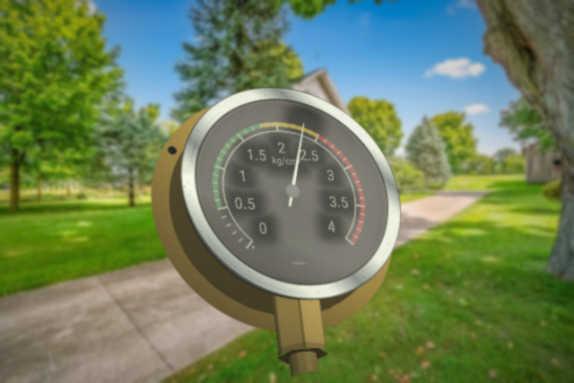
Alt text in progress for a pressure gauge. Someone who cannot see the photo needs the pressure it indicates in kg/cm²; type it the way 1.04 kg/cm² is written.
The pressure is 2.3 kg/cm²
